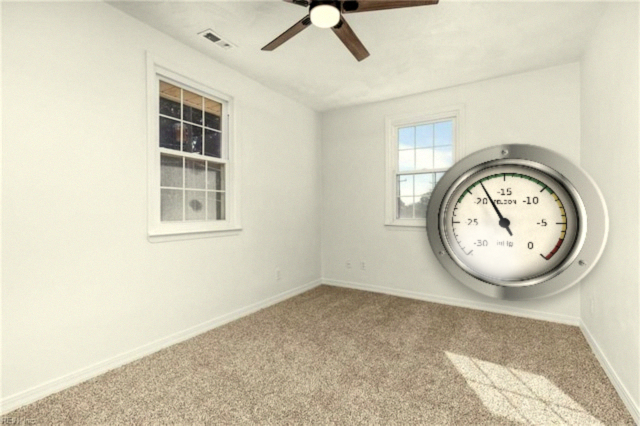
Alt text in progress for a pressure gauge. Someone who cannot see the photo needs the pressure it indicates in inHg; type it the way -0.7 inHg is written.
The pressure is -18 inHg
